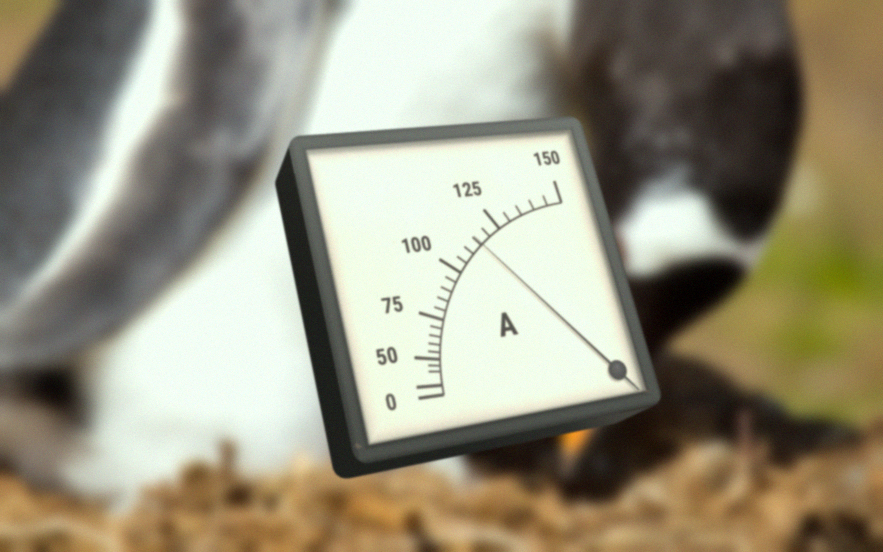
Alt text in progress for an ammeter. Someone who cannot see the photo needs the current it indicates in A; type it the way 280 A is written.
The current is 115 A
